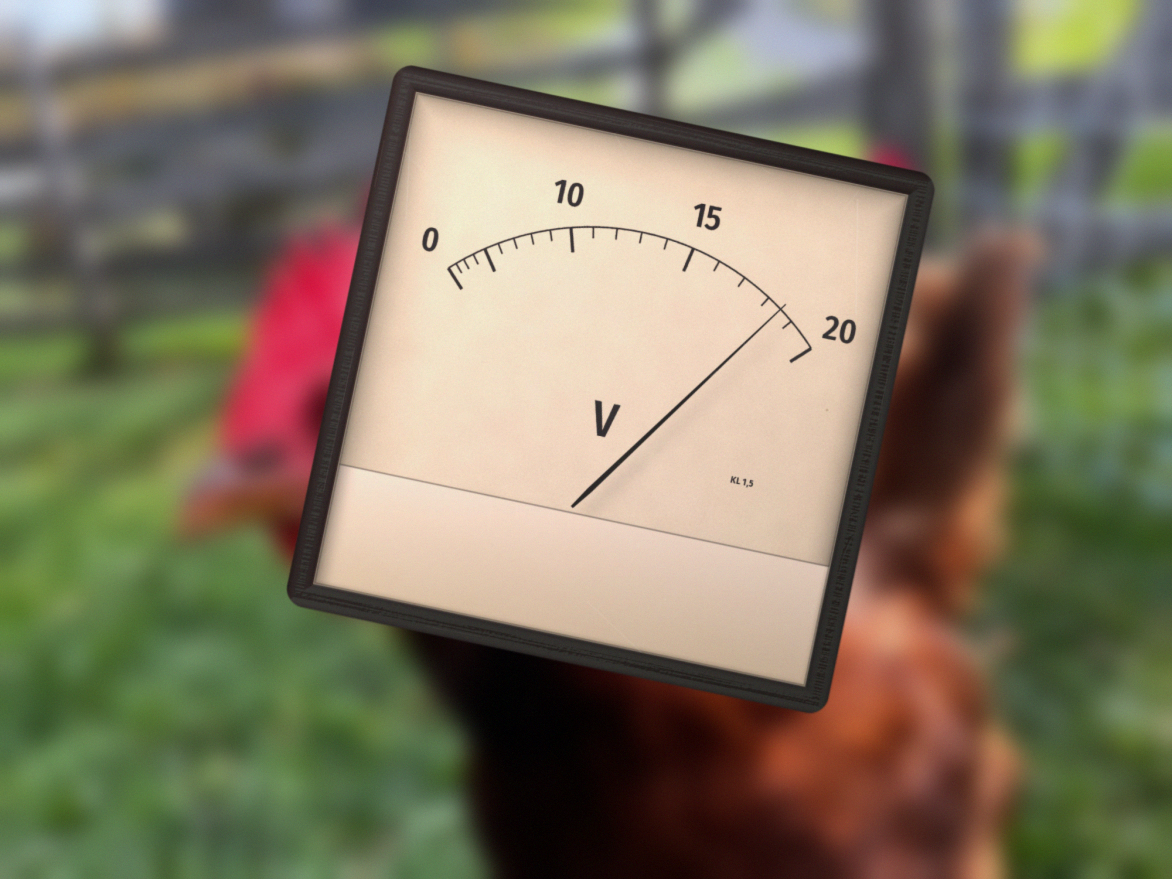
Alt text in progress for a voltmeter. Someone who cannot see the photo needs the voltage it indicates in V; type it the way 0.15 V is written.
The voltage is 18.5 V
